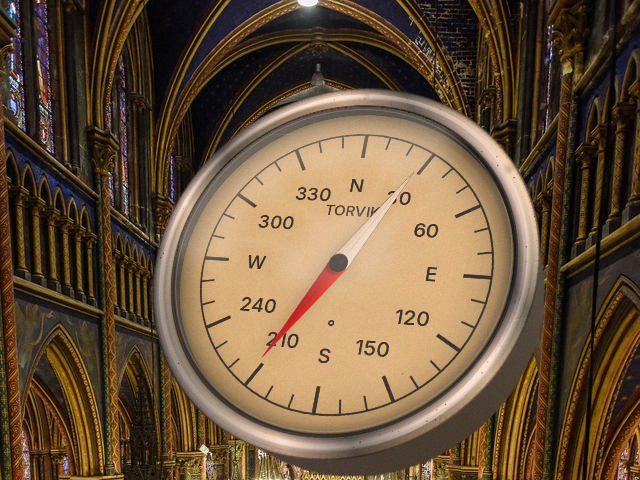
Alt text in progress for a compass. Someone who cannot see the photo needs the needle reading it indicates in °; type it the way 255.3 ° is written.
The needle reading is 210 °
